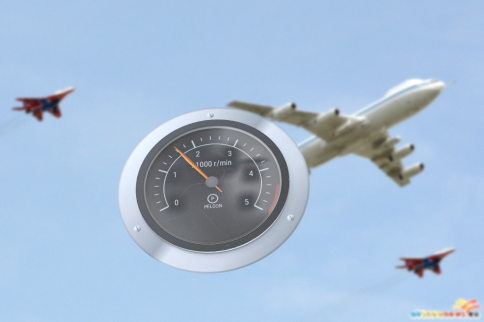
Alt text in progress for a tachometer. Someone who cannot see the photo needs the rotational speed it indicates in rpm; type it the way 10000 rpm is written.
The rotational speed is 1600 rpm
